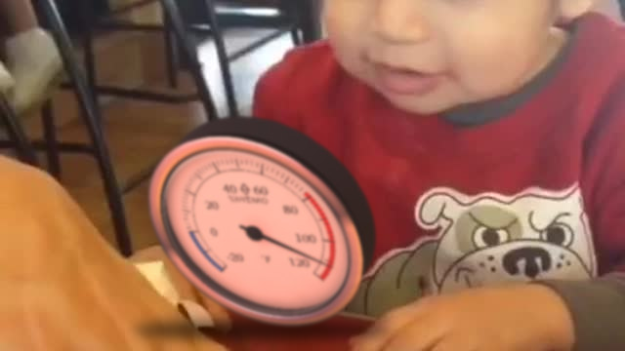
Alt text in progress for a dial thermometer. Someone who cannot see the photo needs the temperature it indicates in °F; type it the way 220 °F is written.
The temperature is 110 °F
